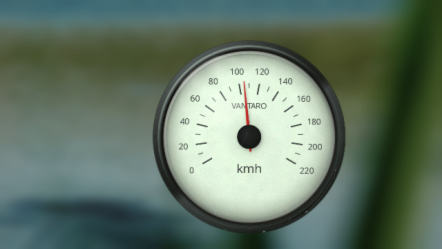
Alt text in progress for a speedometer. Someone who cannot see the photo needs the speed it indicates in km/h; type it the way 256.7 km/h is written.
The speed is 105 km/h
